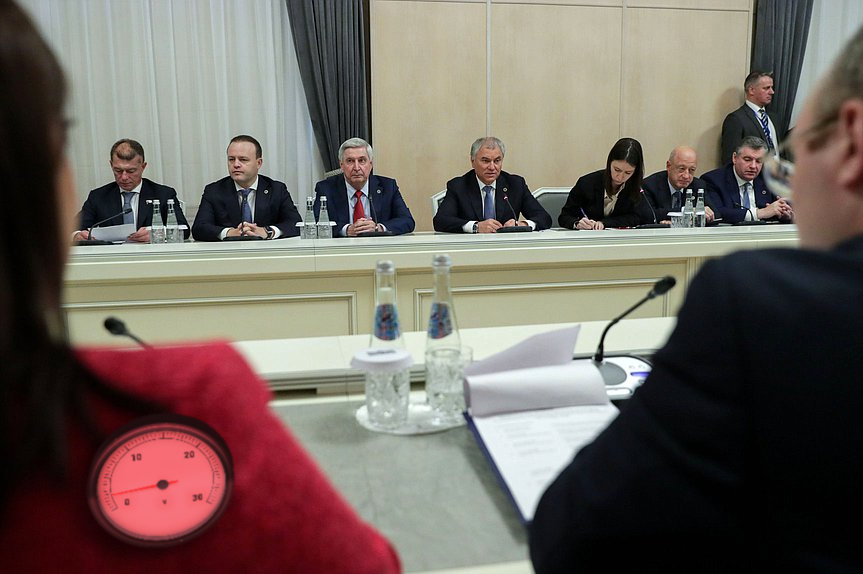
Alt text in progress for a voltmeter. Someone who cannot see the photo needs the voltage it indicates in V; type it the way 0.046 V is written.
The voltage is 2.5 V
